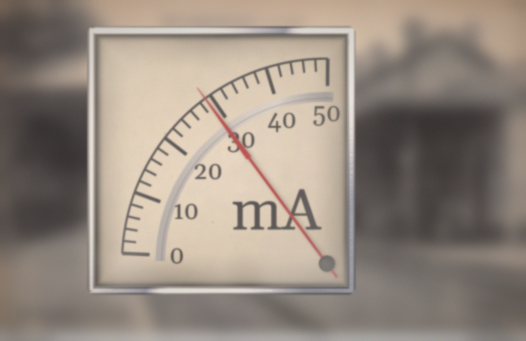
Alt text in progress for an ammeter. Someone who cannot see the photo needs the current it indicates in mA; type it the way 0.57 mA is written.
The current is 29 mA
